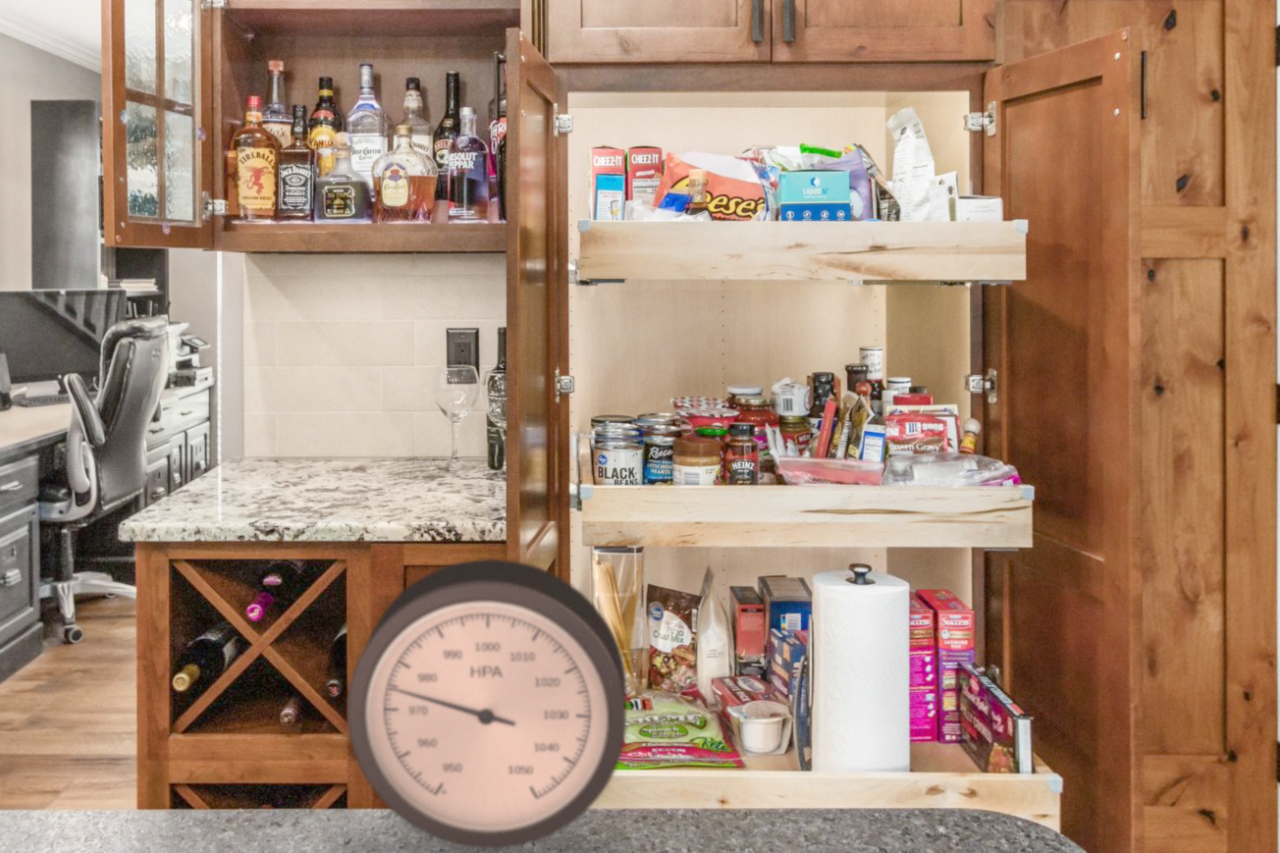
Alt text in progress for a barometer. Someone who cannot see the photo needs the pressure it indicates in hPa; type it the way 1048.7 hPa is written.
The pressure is 975 hPa
